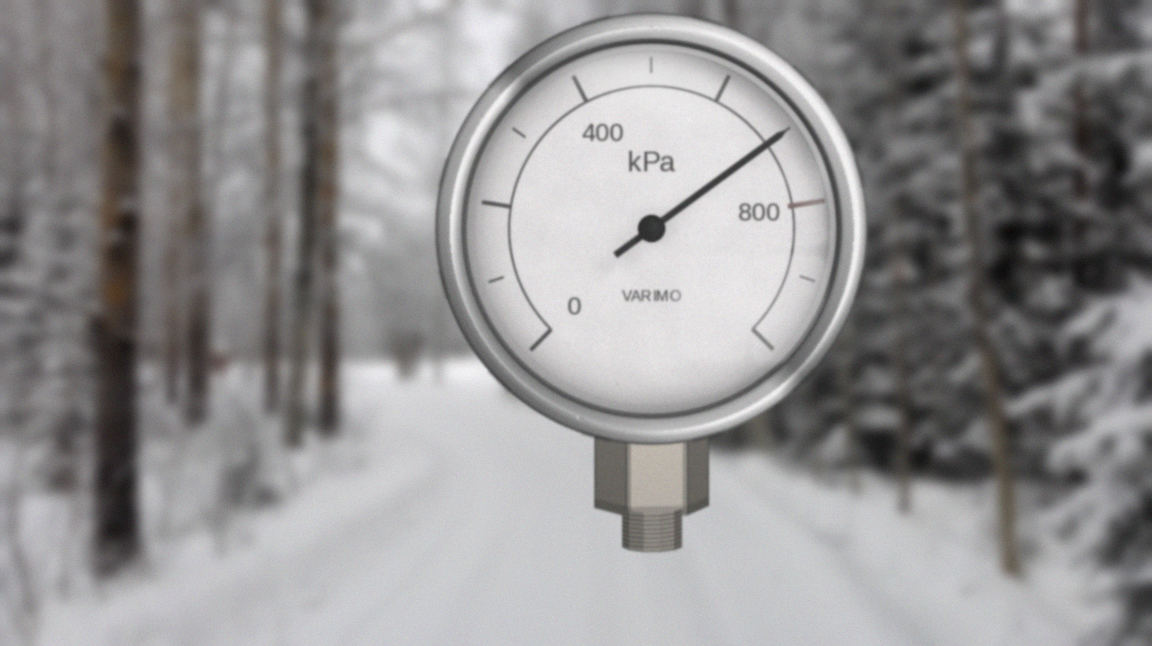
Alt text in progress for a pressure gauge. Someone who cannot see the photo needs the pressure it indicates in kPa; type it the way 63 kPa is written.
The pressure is 700 kPa
